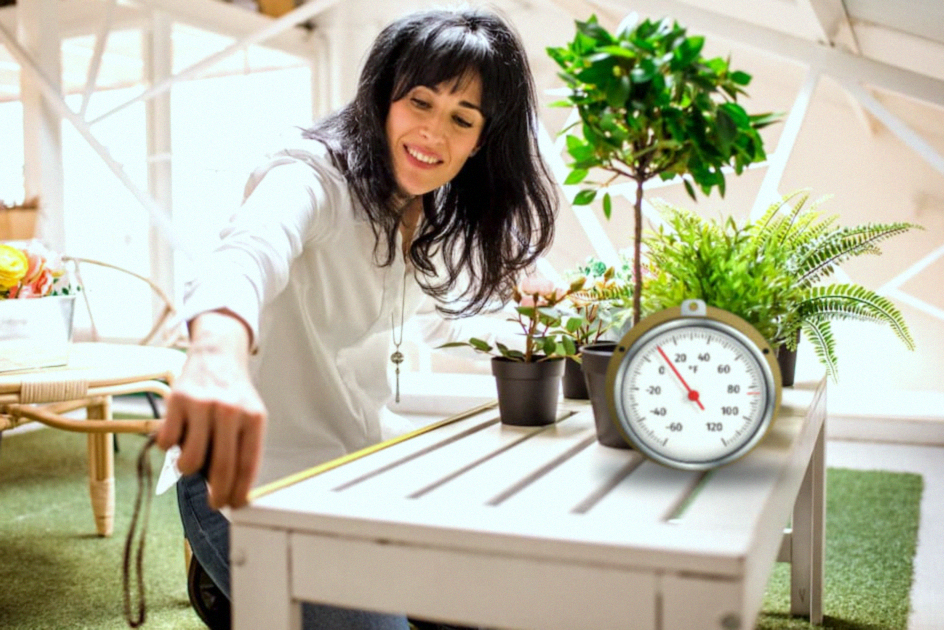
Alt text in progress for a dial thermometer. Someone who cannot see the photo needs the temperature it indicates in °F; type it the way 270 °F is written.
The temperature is 10 °F
